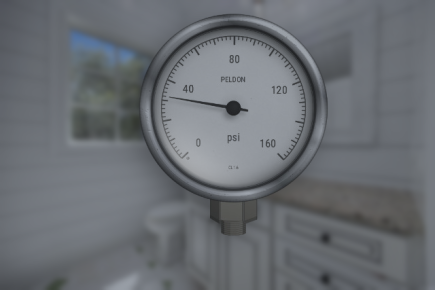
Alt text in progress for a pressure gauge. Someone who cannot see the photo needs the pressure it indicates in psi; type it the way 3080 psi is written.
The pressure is 32 psi
